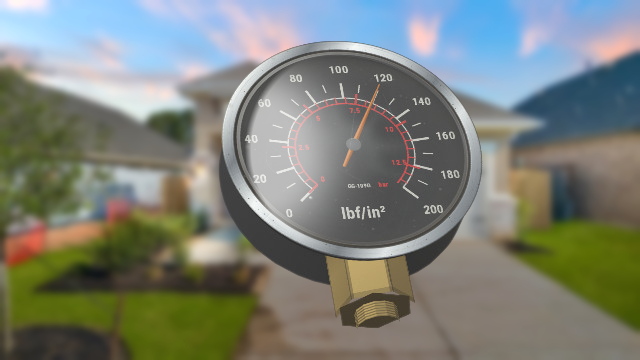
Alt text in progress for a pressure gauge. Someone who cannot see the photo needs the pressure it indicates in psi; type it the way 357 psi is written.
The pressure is 120 psi
